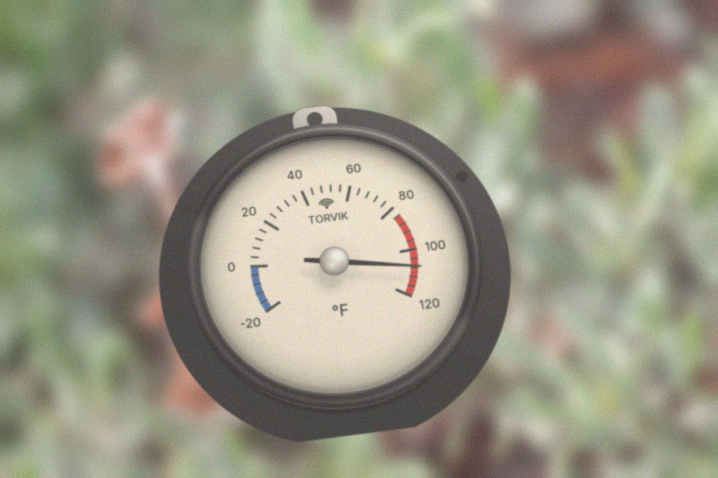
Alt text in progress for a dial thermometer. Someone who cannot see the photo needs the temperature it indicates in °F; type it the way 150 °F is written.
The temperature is 108 °F
